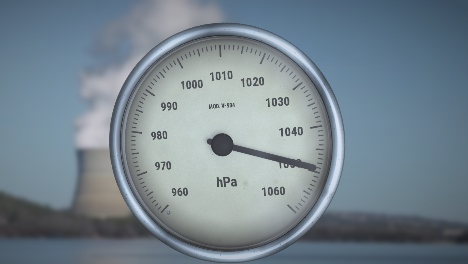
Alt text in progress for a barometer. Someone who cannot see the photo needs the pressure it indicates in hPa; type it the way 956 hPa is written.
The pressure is 1049 hPa
